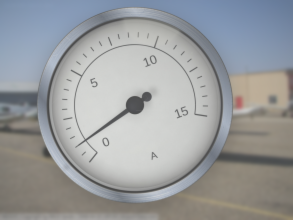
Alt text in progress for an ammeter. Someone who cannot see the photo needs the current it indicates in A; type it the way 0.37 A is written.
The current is 1 A
